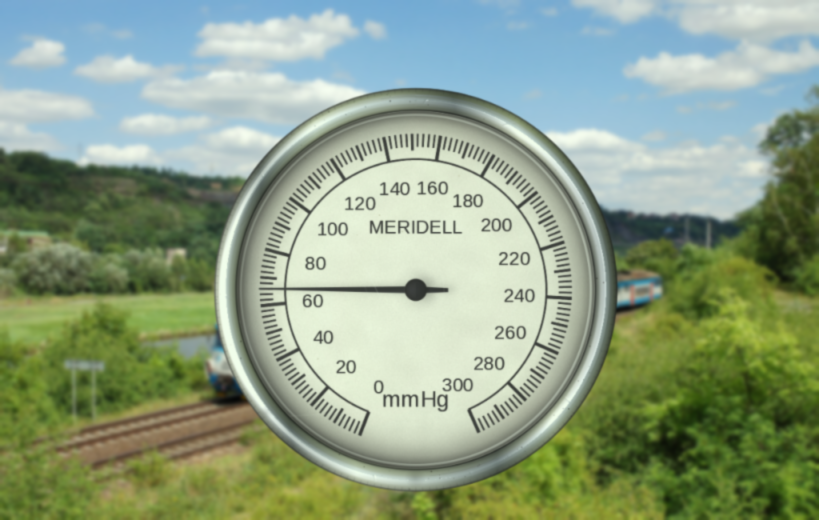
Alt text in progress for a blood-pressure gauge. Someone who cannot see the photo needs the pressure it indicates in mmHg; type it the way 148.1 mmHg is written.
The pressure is 66 mmHg
